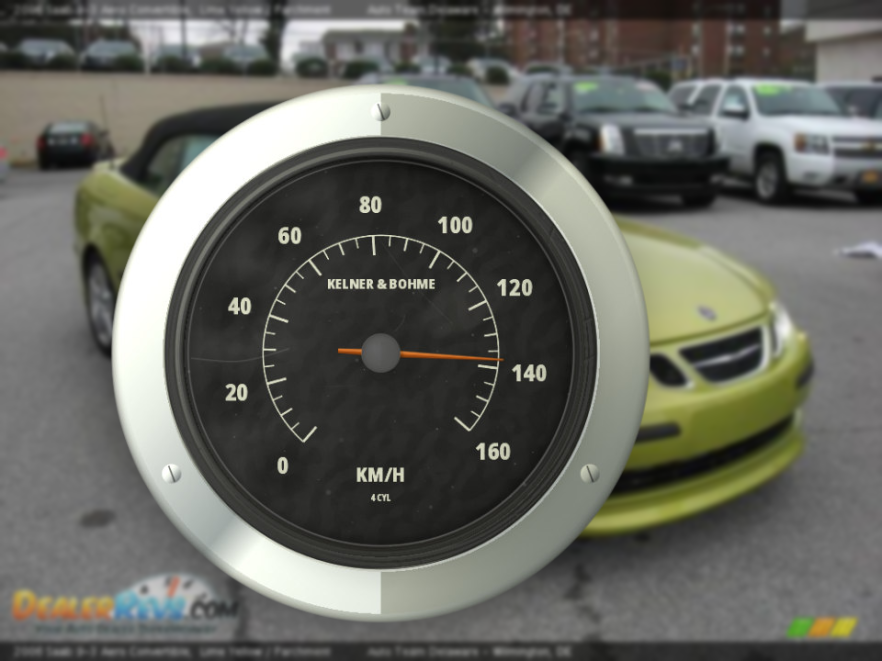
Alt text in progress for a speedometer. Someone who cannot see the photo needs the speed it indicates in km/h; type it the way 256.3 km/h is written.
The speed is 137.5 km/h
